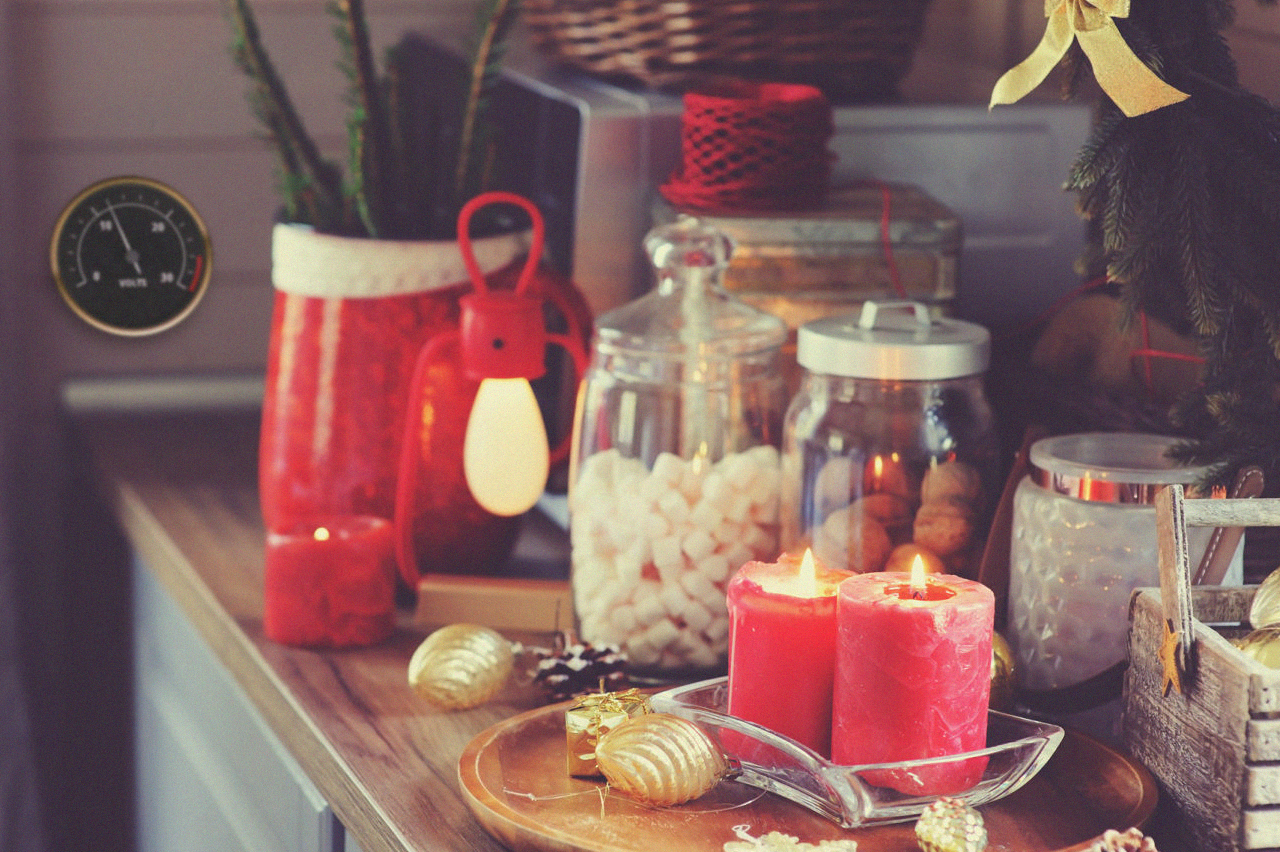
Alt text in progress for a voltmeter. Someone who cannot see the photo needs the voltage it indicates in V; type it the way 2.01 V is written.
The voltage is 12 V
